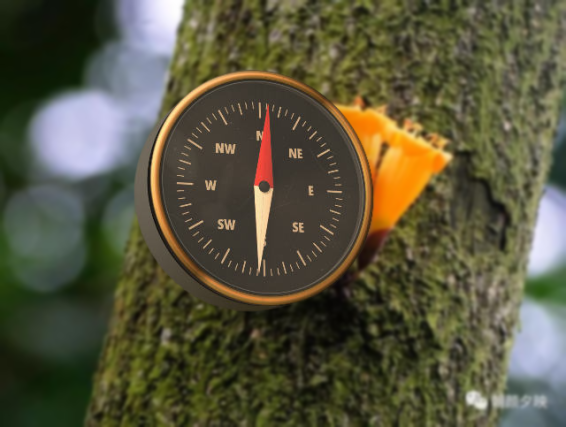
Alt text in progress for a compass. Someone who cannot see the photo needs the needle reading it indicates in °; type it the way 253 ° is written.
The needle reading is 5 °
